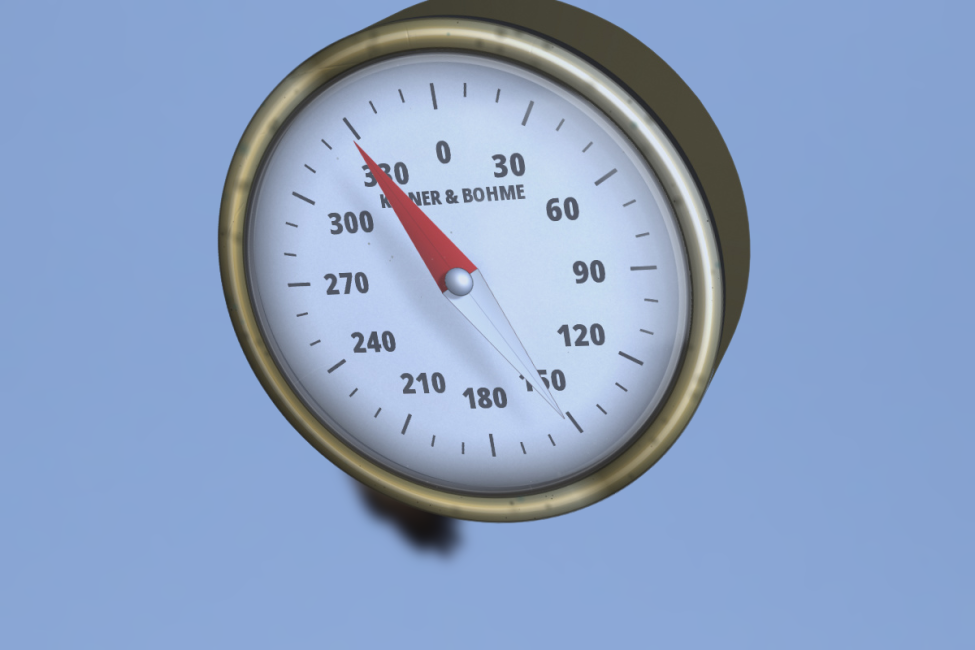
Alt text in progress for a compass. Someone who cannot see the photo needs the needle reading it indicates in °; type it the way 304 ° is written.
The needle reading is 330 °
